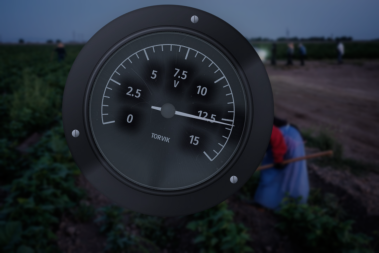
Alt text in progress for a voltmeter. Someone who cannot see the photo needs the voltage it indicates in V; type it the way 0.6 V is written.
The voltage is 12.75 V
